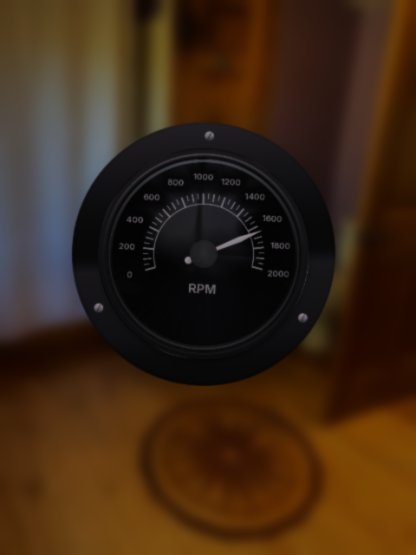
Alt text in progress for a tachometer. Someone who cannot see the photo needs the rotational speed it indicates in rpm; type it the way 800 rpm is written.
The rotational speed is 1650 rpm
